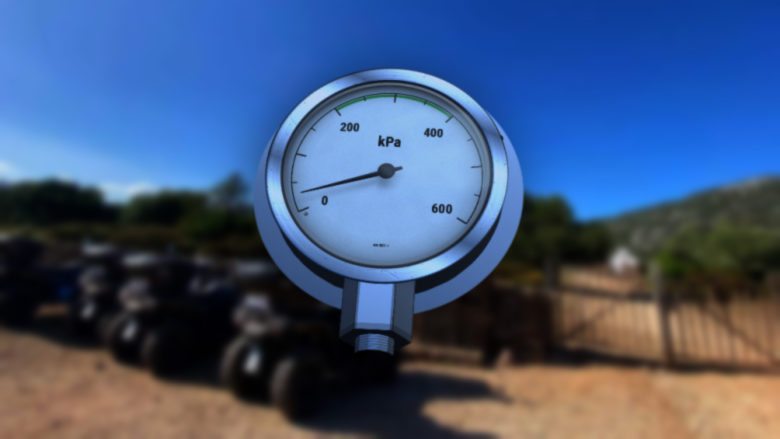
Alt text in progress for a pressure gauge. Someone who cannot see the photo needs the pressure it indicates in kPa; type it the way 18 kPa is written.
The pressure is 25 kPa
